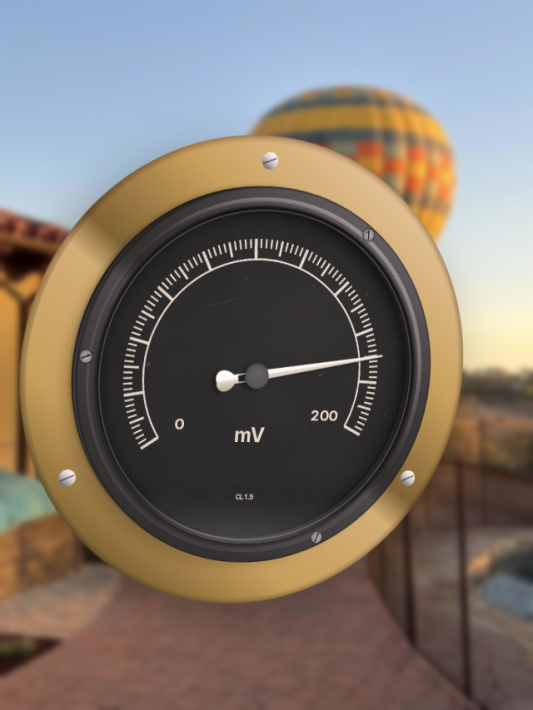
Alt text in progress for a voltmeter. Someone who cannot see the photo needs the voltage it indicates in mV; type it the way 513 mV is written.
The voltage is 170 mV
